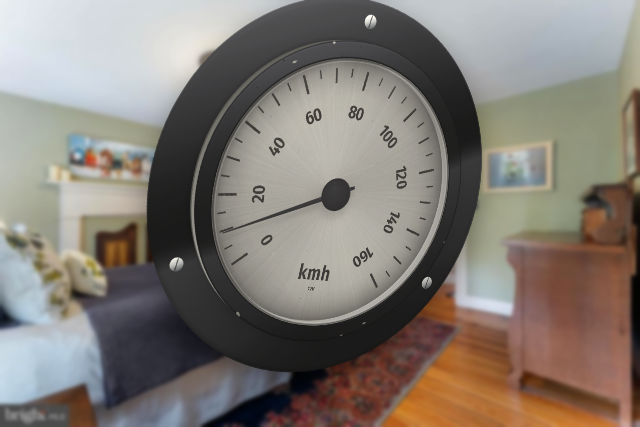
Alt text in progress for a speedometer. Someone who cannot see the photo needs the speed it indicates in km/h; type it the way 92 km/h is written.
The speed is 10 km/h
